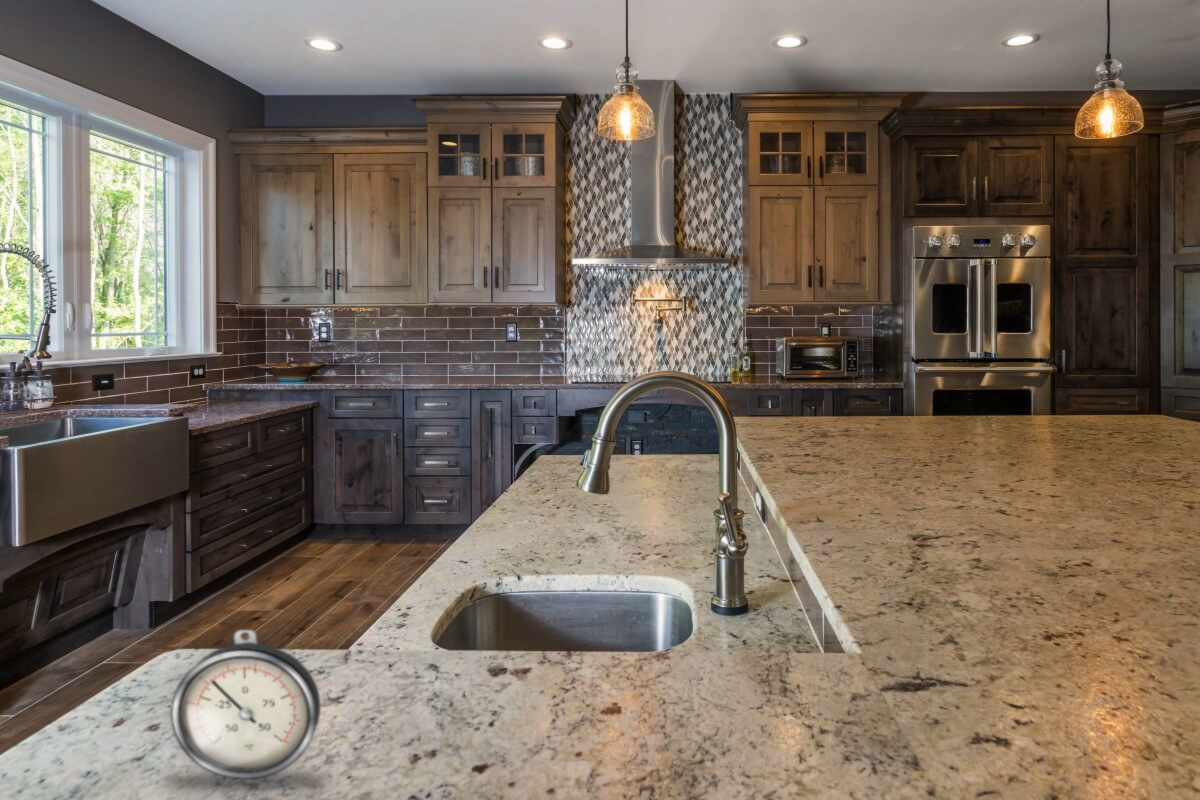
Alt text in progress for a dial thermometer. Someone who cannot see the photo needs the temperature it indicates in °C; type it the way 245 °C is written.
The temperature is -15 °C
